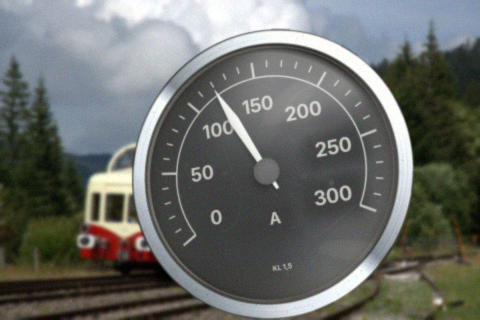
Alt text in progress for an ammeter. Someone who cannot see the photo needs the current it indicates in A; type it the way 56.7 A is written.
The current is 120 A
